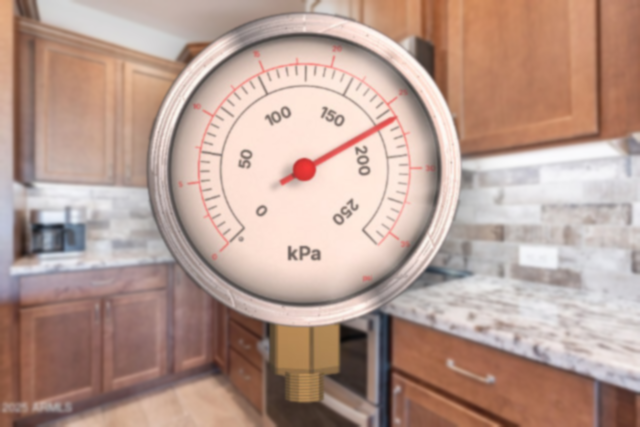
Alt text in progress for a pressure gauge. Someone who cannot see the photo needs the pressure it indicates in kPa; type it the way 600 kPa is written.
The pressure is 180 kPa
